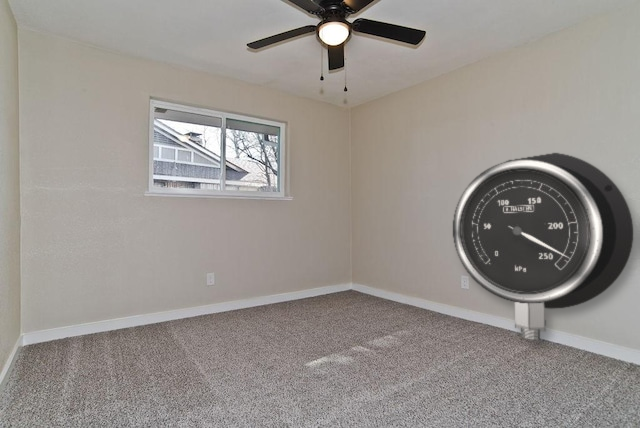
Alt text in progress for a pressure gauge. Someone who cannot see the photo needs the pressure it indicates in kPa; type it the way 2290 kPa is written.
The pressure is 235 kPa
